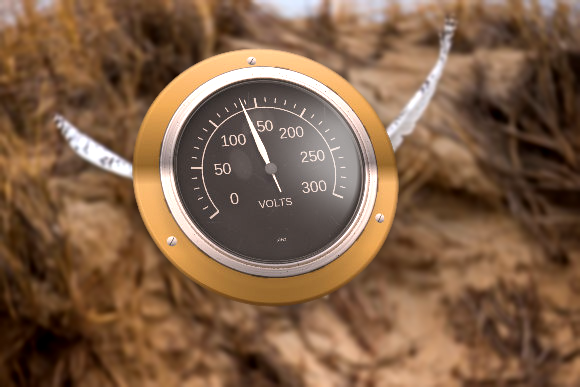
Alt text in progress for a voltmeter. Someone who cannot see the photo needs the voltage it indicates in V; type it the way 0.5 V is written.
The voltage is 135 V
